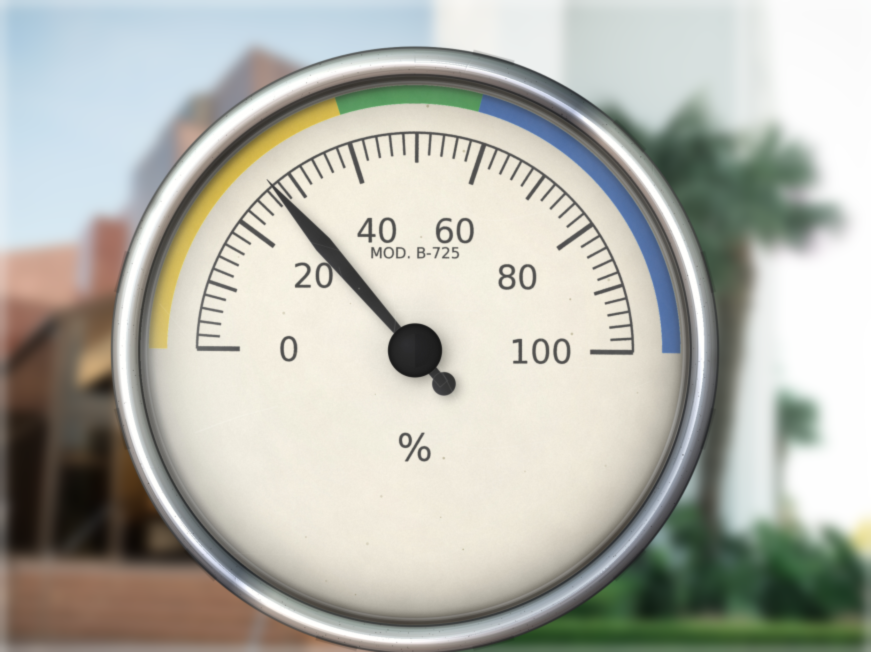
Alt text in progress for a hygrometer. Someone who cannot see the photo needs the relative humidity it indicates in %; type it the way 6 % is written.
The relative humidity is 27 %
